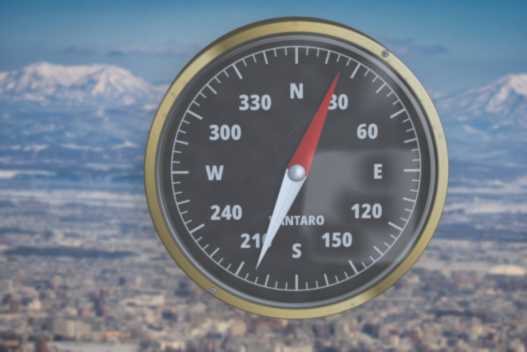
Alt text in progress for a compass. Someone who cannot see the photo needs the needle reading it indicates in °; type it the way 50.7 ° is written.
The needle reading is 22.5 °
